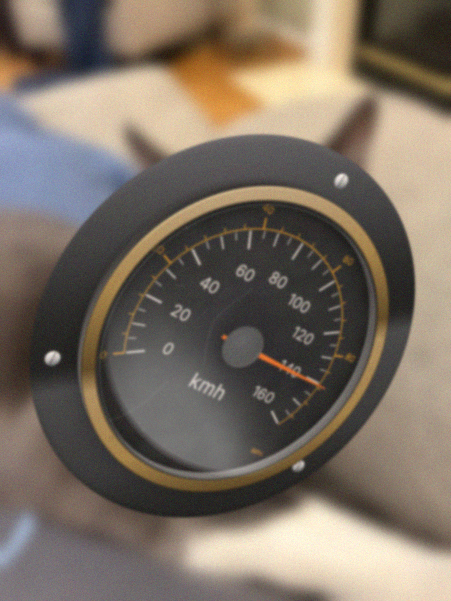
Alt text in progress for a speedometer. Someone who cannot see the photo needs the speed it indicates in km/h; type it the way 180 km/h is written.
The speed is 140 km/h
